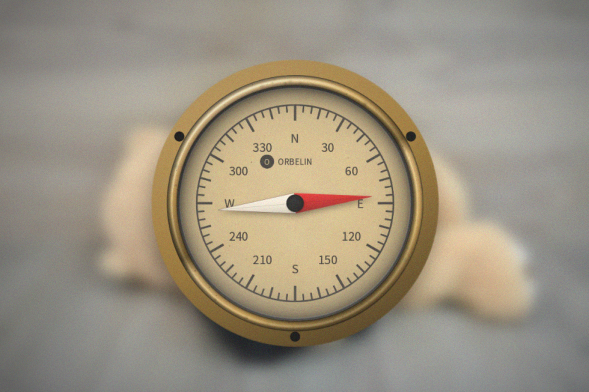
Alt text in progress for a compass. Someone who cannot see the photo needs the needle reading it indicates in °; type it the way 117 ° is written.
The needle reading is 85 °
